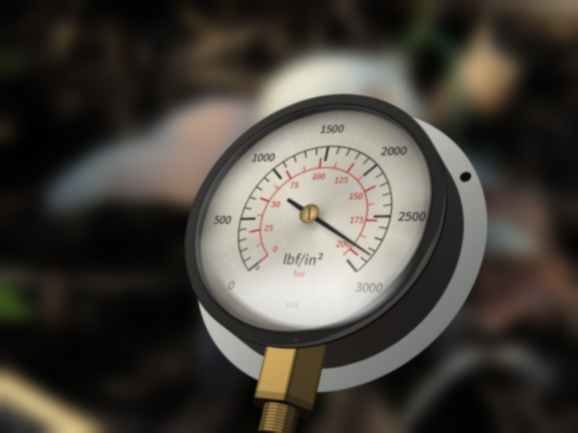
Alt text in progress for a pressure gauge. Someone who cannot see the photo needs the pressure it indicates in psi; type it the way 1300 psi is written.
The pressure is 2850 psi
